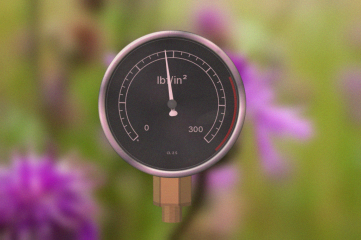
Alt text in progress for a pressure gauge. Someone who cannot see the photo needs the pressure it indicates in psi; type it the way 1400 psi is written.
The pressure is 140 psi
